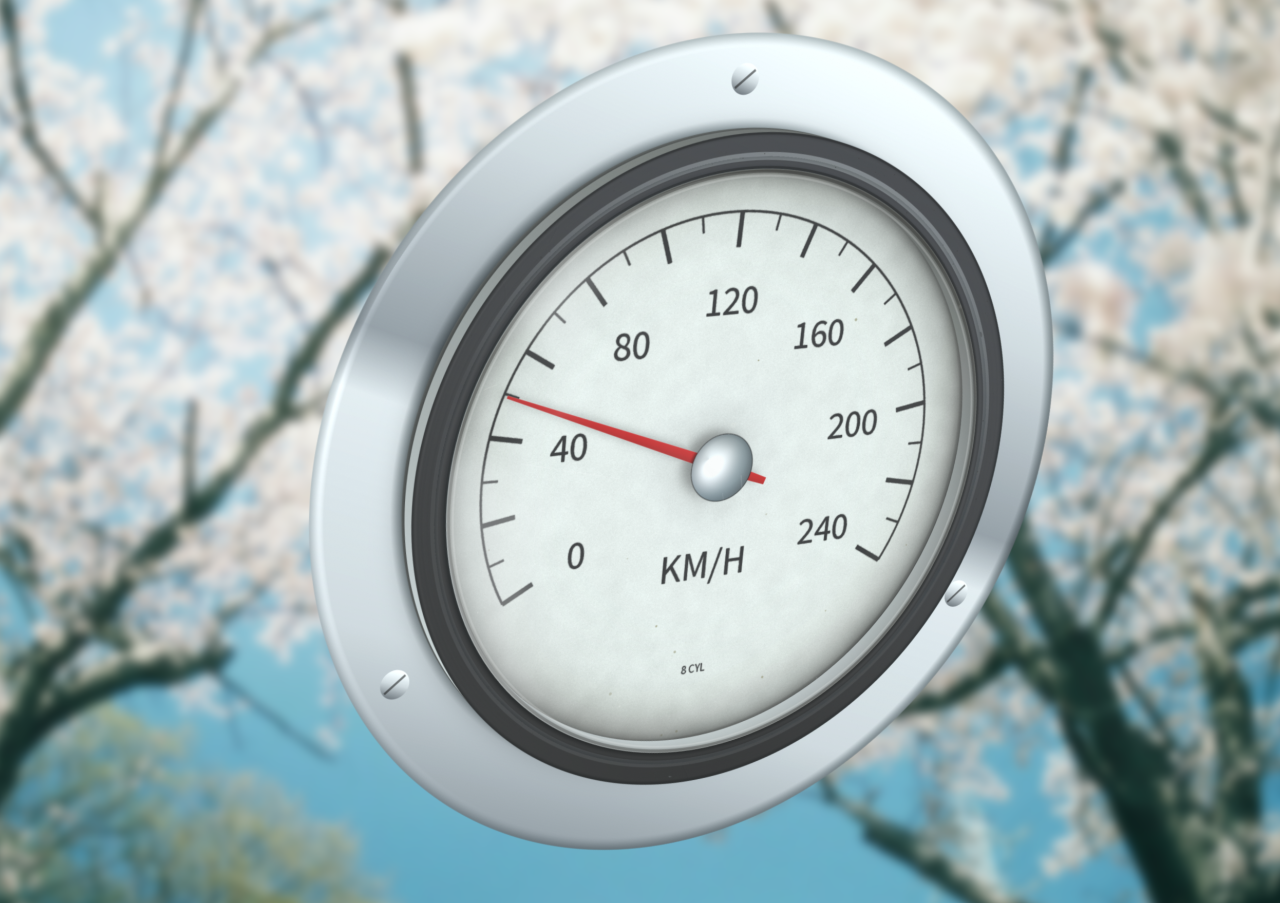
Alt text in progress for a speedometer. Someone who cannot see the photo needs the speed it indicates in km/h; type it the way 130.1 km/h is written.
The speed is 50 km/h
